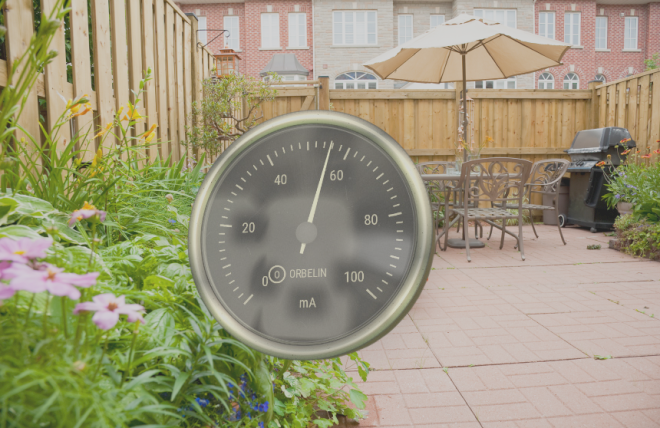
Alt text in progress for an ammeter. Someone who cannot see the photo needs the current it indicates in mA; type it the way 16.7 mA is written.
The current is 56 mA
